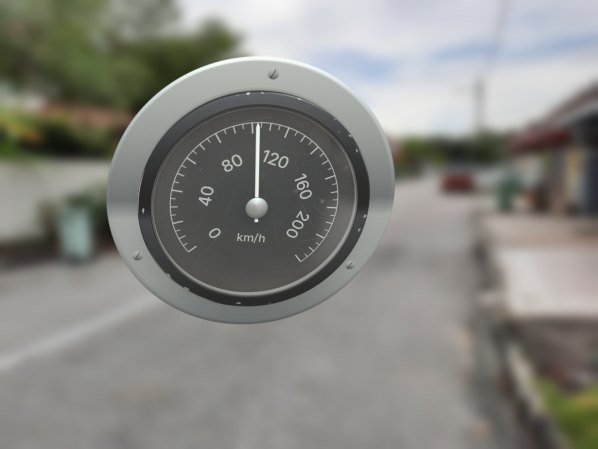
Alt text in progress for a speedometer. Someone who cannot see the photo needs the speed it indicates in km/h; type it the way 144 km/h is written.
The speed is 102.5 km/h
